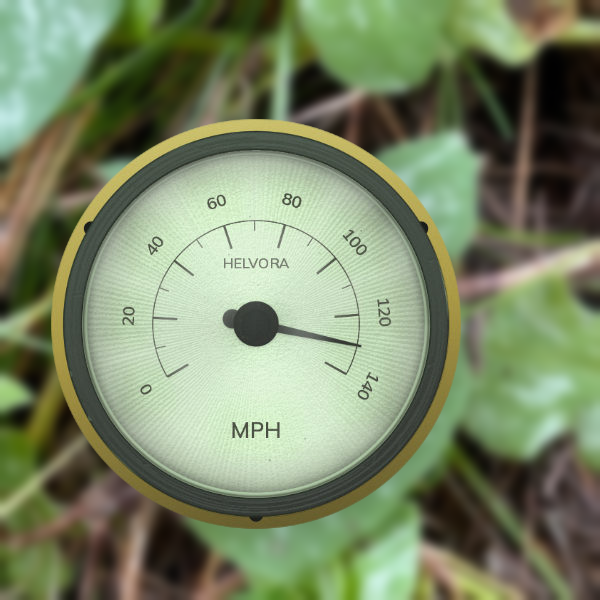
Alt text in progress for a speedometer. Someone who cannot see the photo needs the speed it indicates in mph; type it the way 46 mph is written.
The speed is 130 mph
